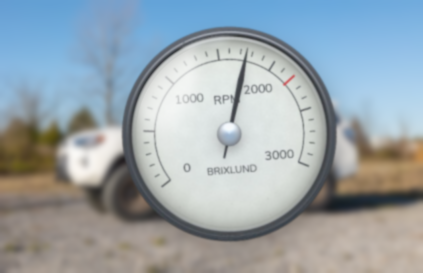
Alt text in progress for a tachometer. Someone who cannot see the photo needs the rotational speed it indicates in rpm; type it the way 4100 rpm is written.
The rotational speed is 1750 rpm
